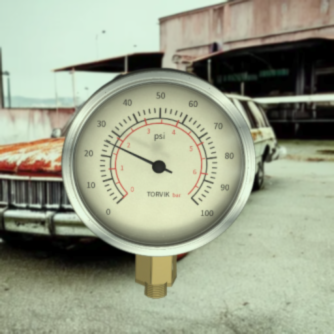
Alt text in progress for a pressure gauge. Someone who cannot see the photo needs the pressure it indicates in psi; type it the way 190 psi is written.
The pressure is 26 psi
